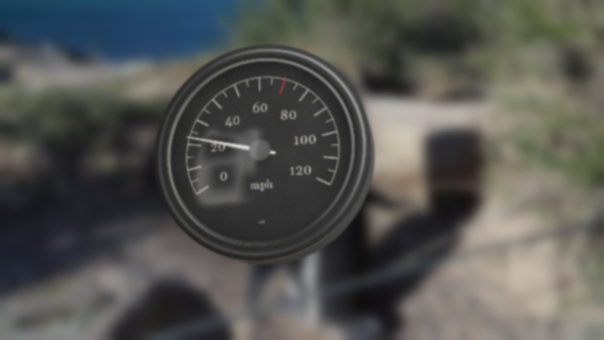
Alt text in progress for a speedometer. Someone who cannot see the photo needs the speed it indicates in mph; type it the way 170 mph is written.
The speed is 22.5 mph
